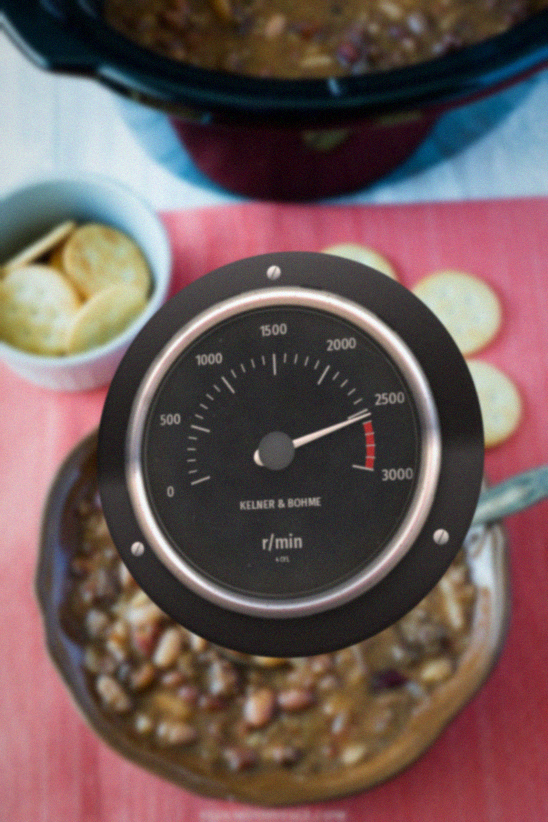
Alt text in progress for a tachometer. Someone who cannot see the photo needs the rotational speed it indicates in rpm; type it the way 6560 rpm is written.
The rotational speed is 2550 rpm
